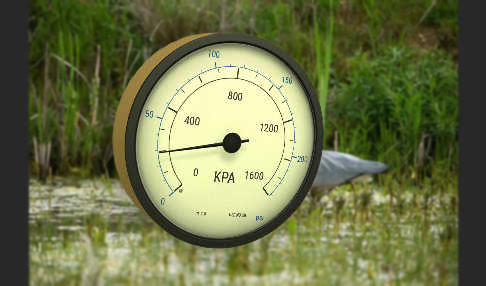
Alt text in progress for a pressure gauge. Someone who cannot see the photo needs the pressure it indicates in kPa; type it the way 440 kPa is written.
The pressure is 200 kPa
